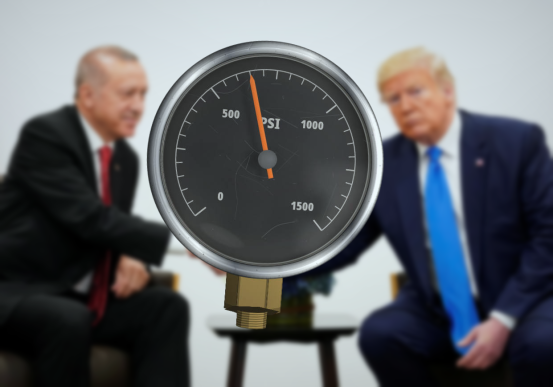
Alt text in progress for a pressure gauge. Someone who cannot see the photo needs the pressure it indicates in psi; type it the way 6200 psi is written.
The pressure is 650 psi
